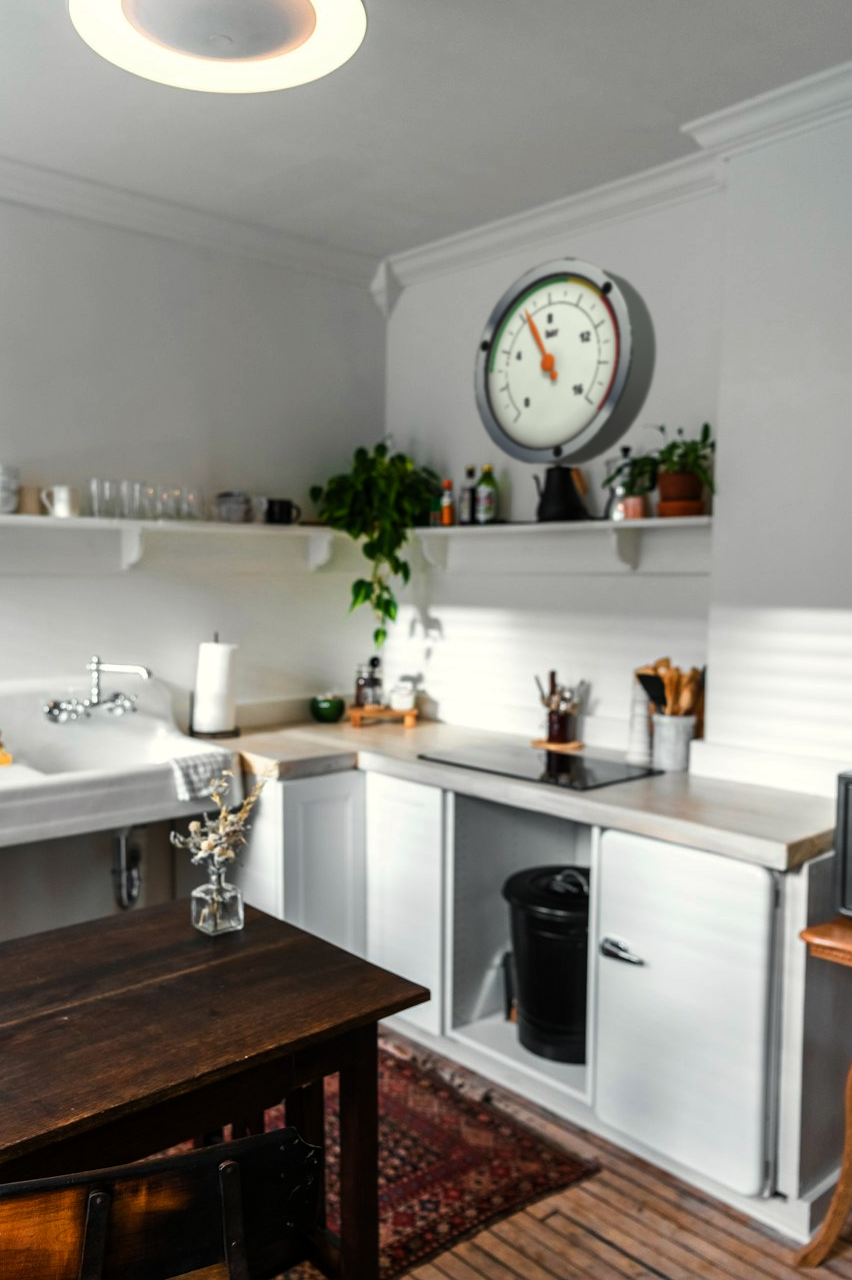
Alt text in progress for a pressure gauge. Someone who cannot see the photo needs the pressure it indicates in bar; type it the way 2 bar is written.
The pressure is 6.5 bar
